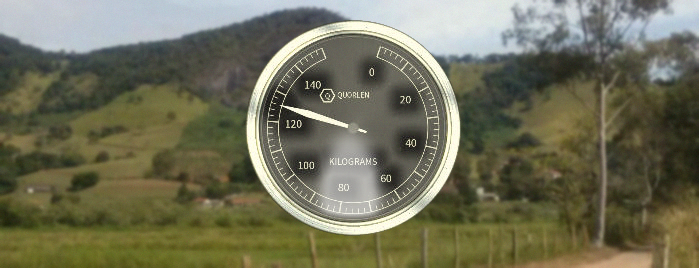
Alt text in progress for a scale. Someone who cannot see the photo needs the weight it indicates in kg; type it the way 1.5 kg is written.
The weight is 126 kg
